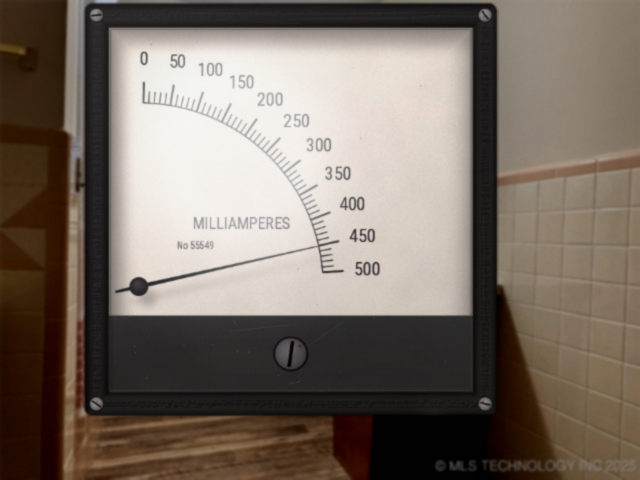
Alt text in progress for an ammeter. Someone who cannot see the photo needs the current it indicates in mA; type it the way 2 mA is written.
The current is 450 mA
